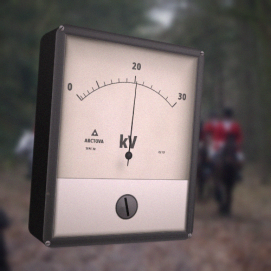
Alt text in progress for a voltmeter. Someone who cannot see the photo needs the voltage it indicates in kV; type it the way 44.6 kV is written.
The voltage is 20 kV
